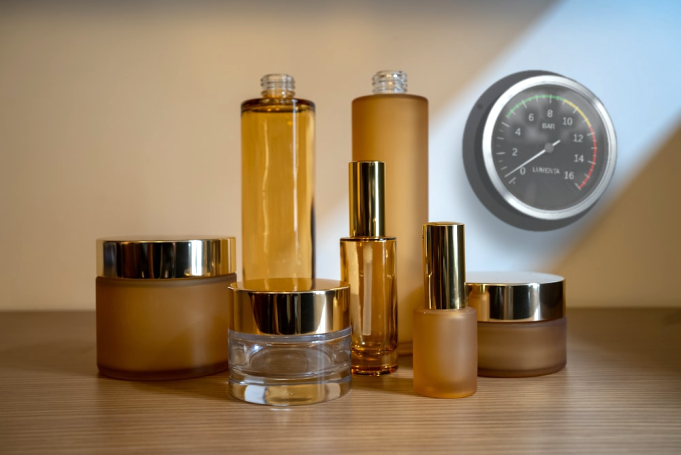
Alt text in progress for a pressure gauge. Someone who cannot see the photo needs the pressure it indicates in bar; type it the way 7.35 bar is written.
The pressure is 0.5 bar
